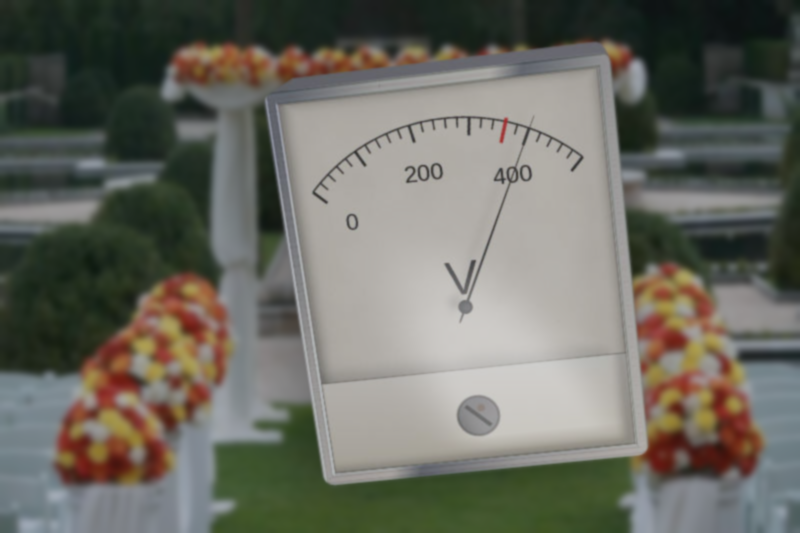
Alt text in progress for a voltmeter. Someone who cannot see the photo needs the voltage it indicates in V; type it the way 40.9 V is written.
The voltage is 400 V
